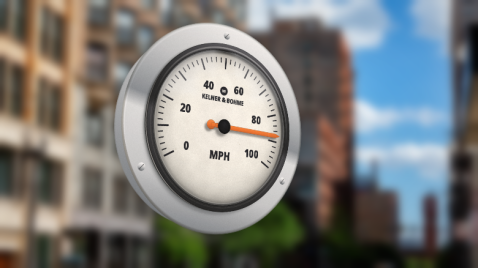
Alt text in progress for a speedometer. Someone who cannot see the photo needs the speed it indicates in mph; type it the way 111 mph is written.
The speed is 88 mph
